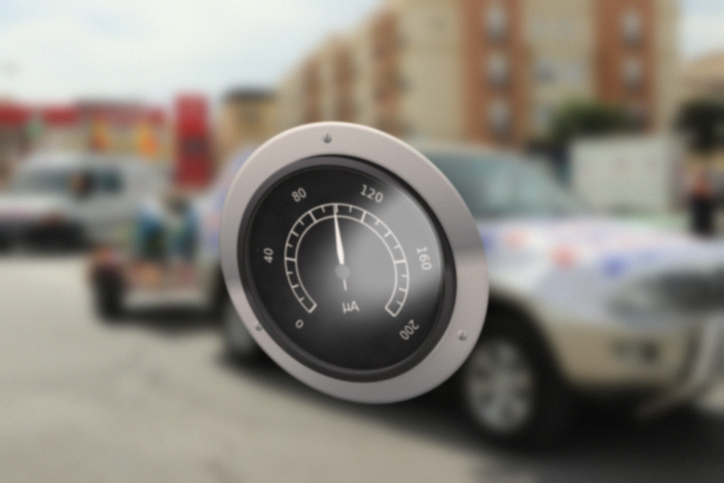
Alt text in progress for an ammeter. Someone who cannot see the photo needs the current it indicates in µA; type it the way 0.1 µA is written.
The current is 100 µA
